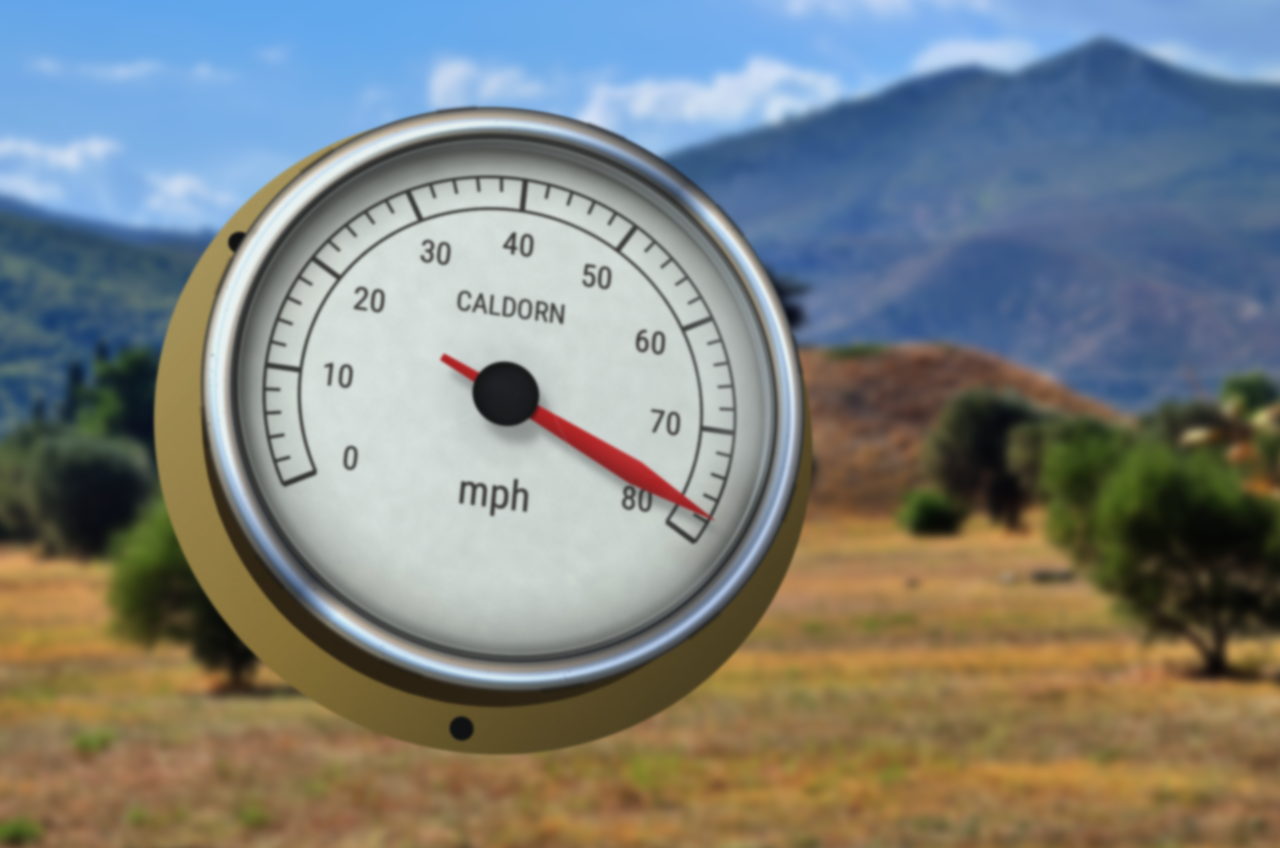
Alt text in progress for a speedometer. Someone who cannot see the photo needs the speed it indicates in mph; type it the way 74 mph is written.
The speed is 78 mph
